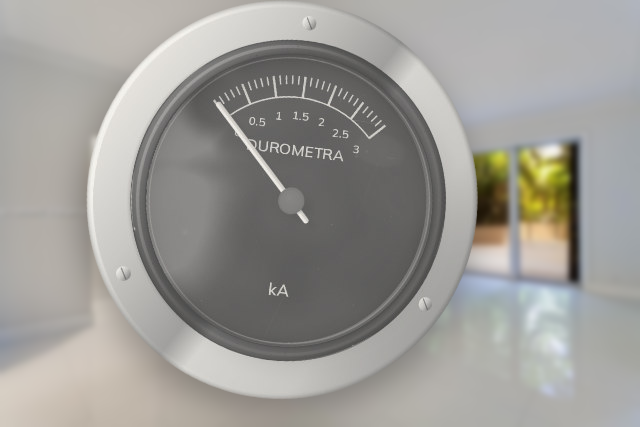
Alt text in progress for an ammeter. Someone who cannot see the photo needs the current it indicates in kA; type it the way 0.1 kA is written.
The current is 0 kA
